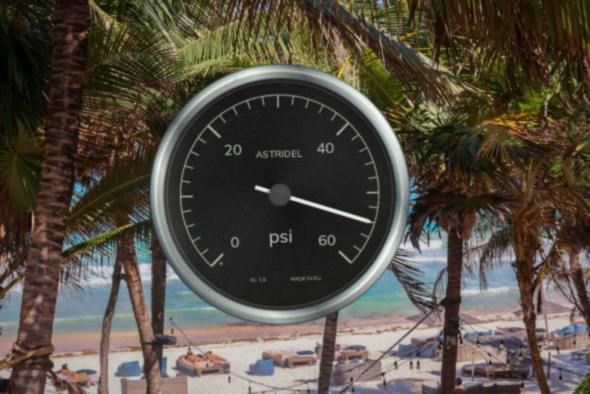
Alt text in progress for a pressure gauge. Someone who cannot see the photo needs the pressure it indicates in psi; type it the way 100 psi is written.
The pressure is 54 psi
